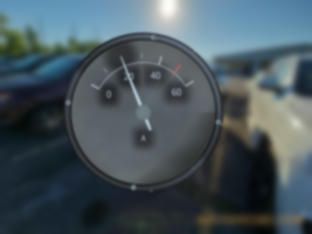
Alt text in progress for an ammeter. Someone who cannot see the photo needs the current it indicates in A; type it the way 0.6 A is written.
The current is 20 A
